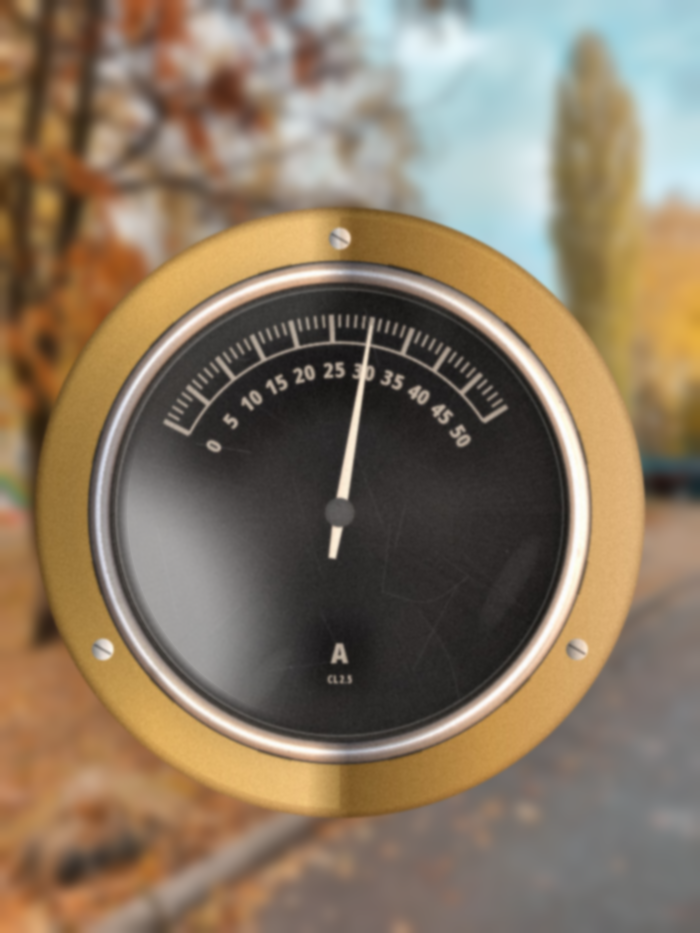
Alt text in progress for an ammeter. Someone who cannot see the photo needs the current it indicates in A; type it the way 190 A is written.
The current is 30 A
